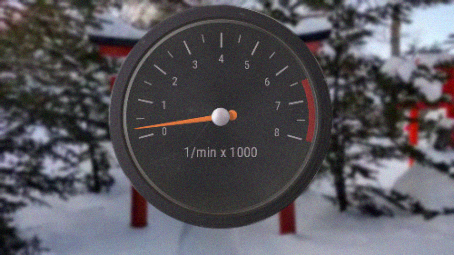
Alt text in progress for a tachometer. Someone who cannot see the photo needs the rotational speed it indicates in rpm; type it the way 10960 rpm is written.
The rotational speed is 250 rpm
